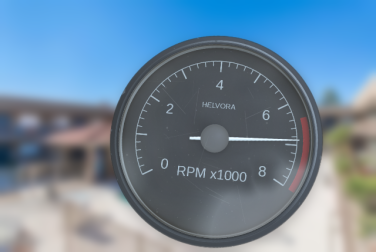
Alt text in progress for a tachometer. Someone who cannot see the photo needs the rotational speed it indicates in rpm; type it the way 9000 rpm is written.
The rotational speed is 6900 rpm
